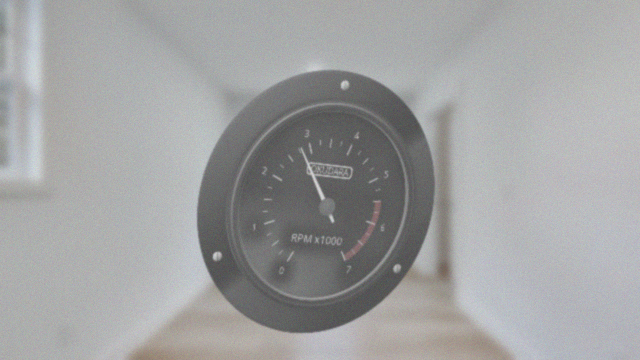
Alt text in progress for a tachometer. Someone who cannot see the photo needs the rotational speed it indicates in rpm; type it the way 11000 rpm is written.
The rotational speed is 2750 rpm
